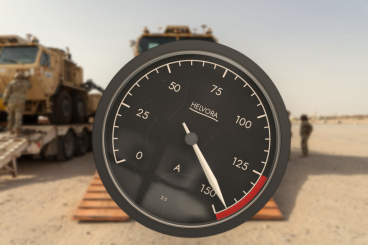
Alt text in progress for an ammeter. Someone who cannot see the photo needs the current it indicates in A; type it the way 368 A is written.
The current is 145 A
